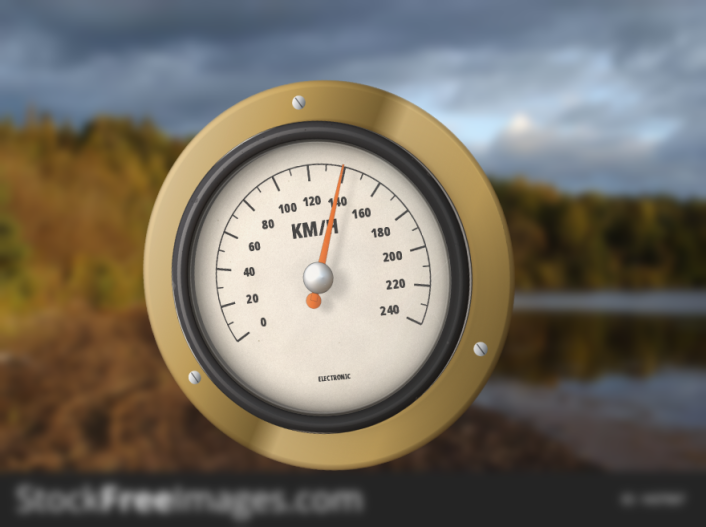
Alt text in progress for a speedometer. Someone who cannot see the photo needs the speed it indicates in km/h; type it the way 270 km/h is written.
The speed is 140 km/h
